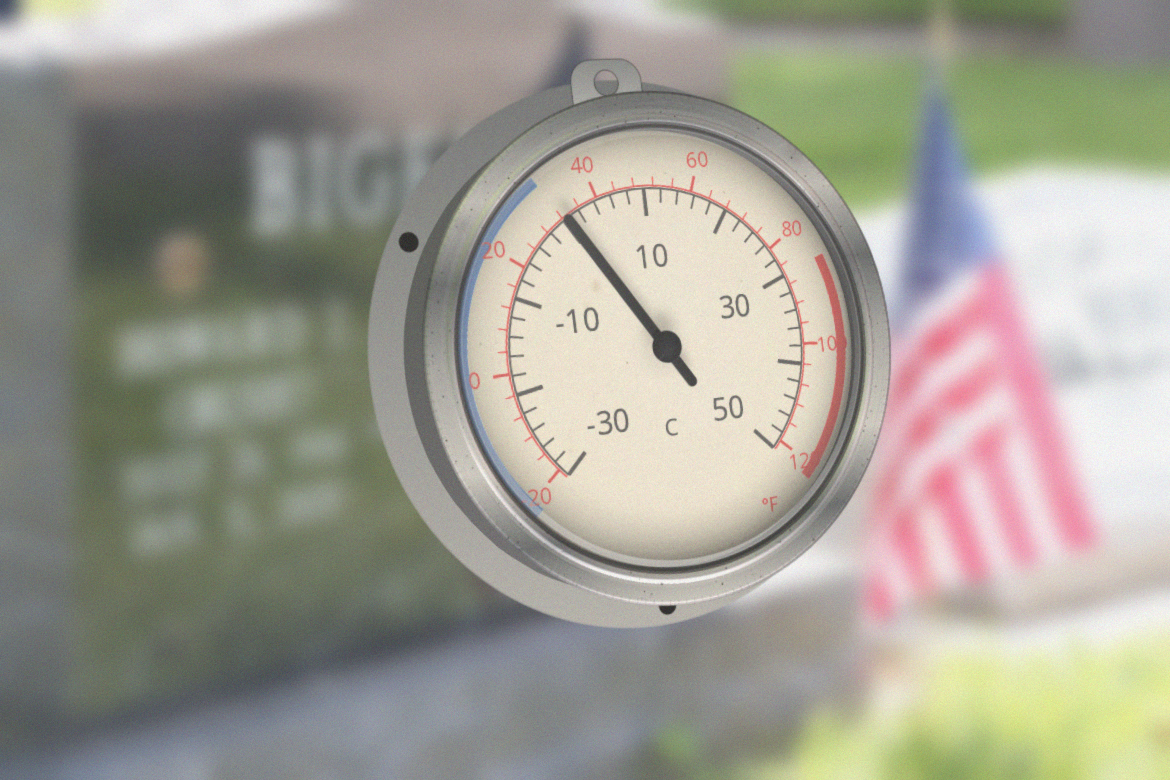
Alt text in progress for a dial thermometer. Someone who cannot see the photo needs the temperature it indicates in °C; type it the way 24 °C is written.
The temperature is 0 °C
